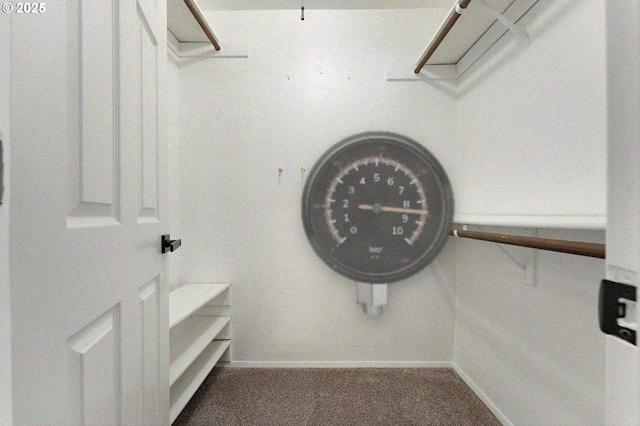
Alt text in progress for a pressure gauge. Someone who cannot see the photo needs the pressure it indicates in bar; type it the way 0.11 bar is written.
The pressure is 8.5 bar
